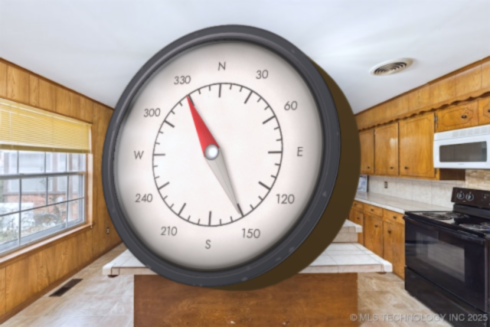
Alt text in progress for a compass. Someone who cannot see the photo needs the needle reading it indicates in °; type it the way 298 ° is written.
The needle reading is 330 °
